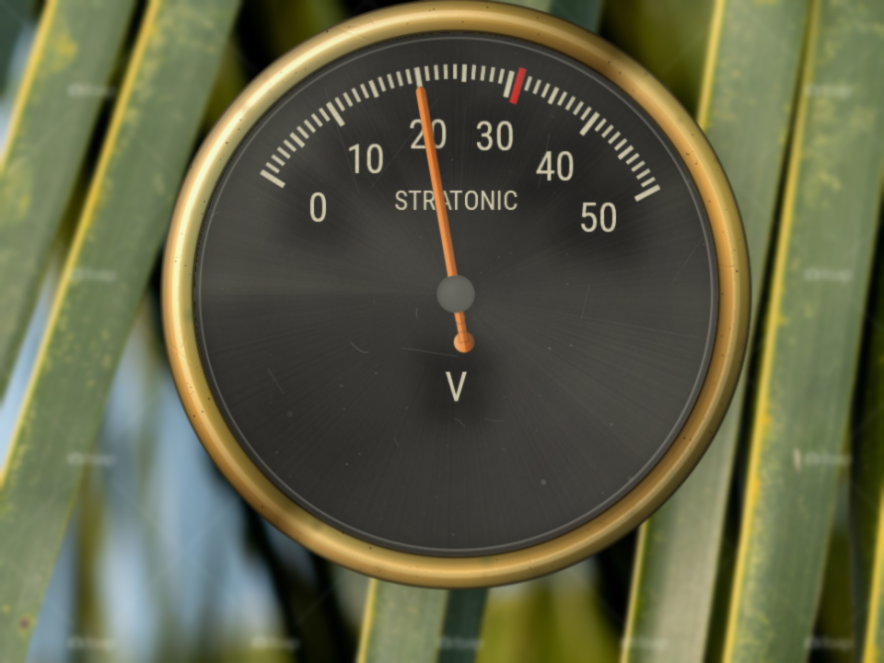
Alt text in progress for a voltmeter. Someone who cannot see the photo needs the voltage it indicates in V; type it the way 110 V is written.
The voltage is 20 V
